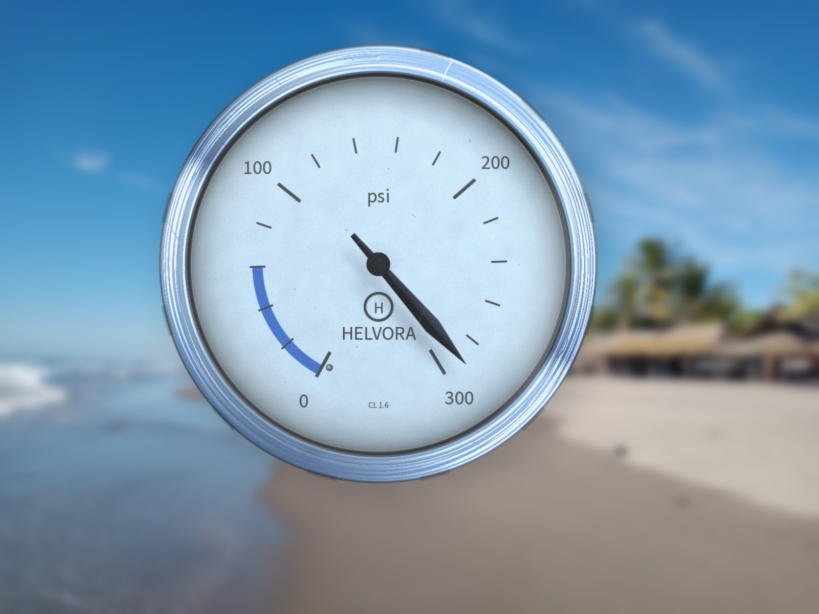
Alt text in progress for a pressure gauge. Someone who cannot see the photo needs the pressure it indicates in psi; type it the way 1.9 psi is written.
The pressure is 290 psi
